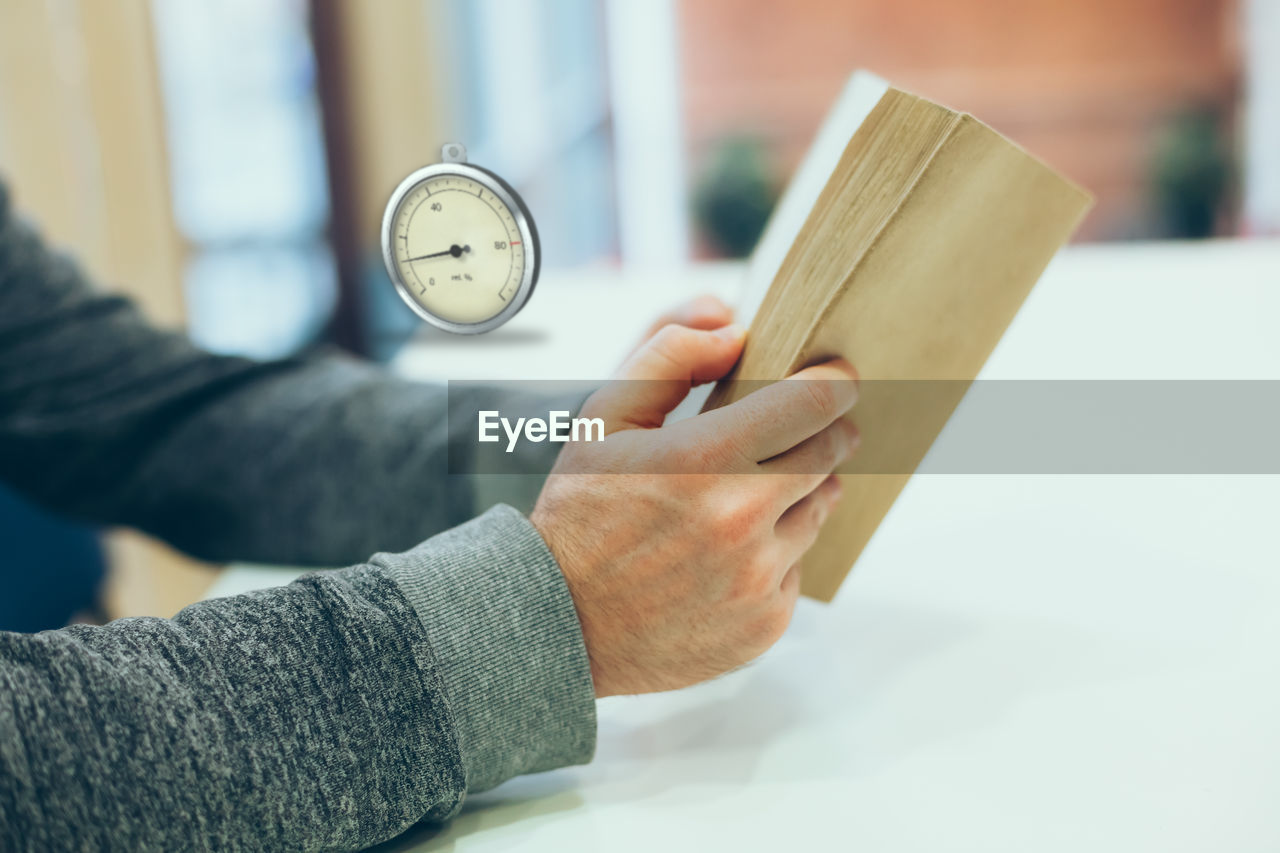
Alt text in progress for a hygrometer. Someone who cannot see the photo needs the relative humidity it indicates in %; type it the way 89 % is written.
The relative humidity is 12 %
